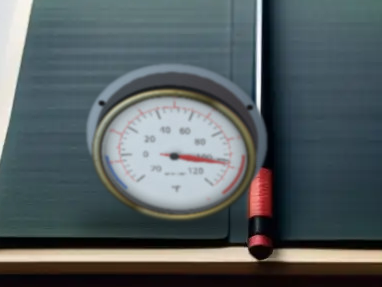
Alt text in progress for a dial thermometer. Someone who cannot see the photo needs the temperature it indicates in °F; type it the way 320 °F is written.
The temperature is 100 °F
